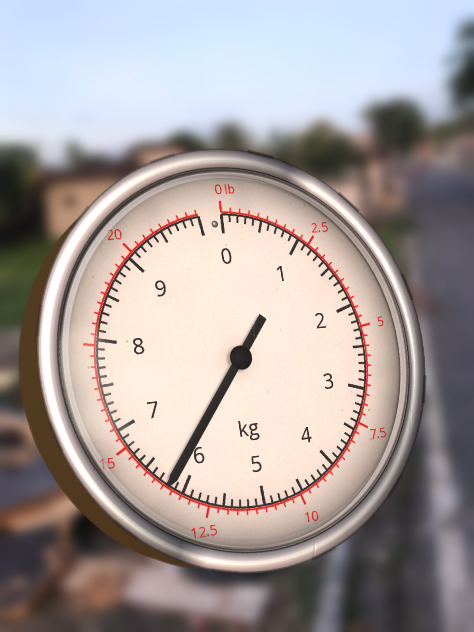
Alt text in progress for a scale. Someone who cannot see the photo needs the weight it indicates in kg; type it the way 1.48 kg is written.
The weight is 6.2 kg
